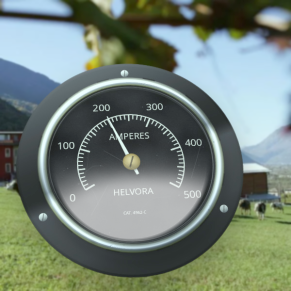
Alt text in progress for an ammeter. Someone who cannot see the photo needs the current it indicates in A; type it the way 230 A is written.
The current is 200 A
